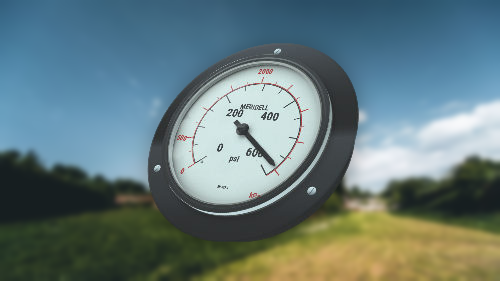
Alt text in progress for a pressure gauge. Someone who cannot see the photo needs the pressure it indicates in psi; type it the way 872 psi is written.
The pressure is 575 psi
